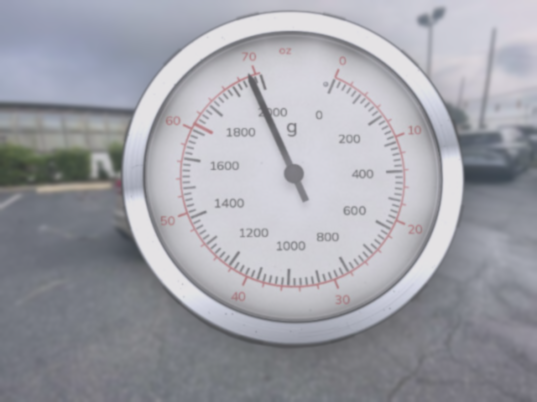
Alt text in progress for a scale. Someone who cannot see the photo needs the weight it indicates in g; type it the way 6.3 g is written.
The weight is 1960 g
